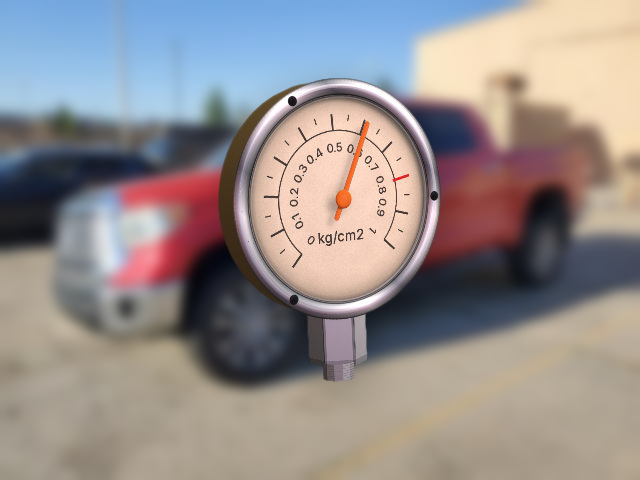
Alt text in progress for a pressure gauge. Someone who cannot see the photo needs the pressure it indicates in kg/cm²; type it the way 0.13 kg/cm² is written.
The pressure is 0.6 kg/cm²
